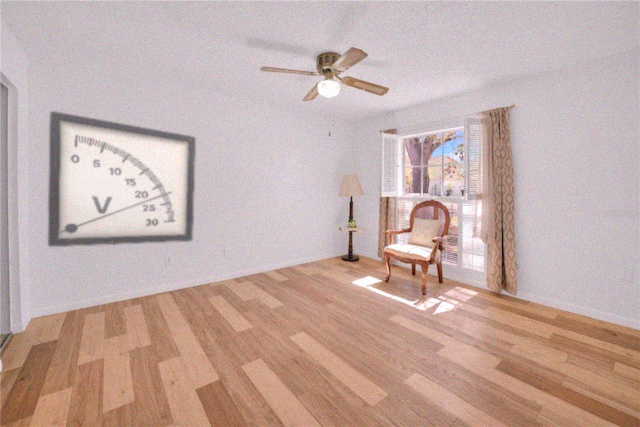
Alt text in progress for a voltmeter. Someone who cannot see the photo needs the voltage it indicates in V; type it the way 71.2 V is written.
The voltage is 22.5 V
